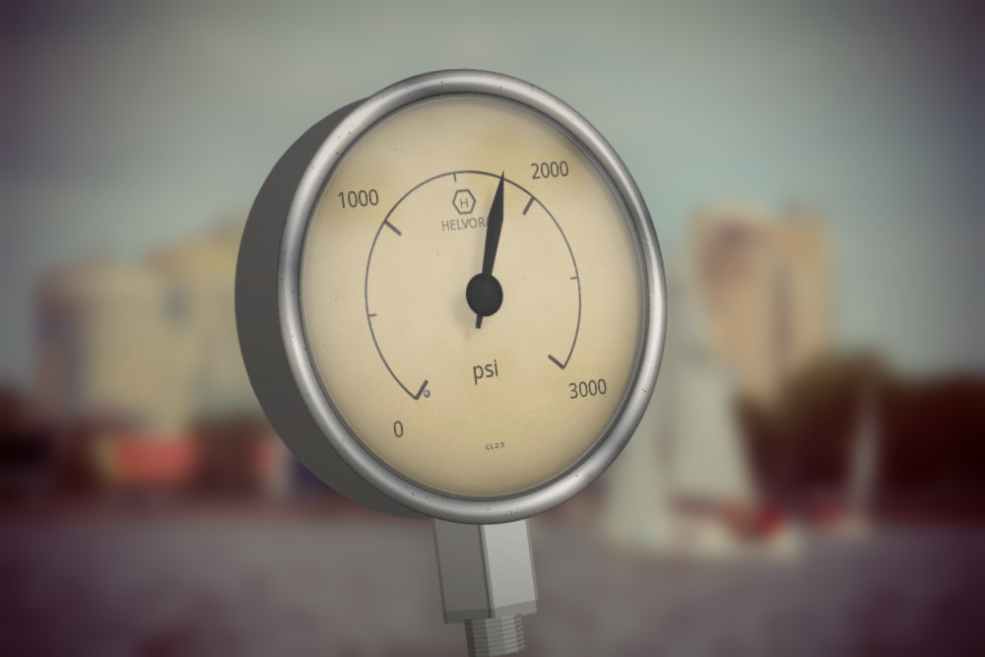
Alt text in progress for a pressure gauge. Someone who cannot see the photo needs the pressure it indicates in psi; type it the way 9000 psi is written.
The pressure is 1750 psi
